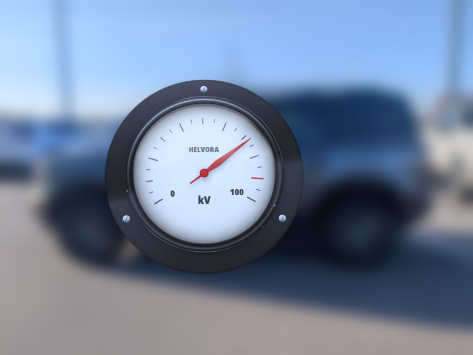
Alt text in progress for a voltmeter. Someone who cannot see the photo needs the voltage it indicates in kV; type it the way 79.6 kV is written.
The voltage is 72.5 kV
